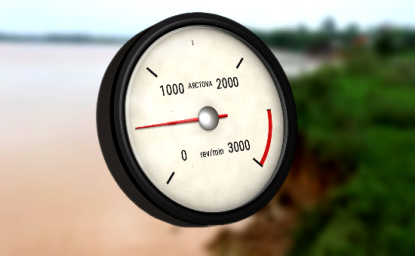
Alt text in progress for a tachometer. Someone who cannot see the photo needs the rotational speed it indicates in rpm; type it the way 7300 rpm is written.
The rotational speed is 500 rpm
